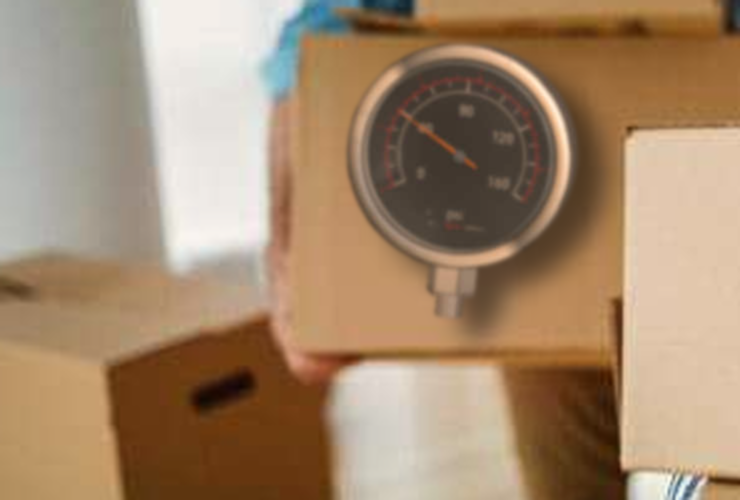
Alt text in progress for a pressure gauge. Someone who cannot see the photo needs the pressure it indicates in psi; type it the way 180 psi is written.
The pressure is 40 psi
